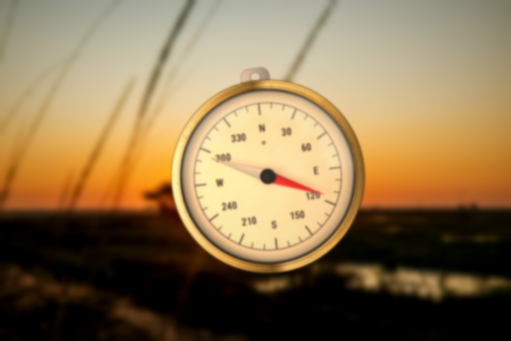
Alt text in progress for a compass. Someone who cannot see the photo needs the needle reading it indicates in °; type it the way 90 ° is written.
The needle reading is 115 °
